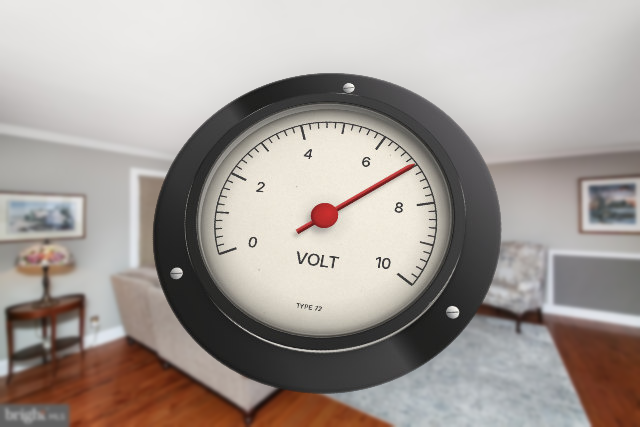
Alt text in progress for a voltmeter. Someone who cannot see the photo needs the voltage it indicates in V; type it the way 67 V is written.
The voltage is 7 V
